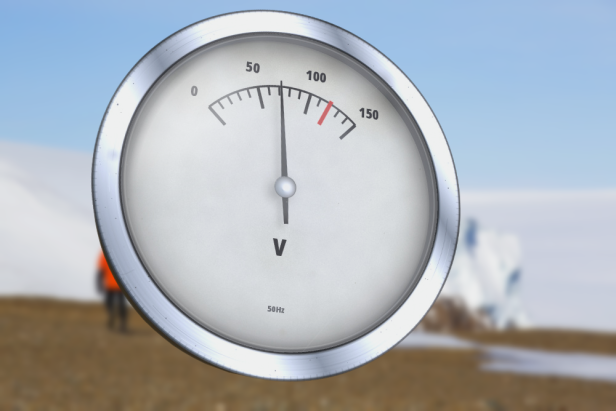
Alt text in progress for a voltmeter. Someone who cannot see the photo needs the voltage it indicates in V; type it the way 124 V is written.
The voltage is 70 V
